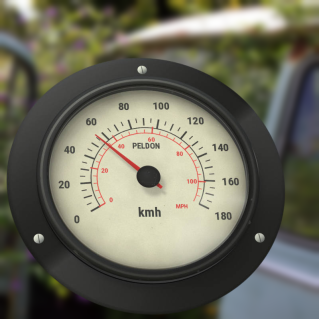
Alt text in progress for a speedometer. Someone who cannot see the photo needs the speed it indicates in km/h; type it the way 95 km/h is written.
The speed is 55 km/h
